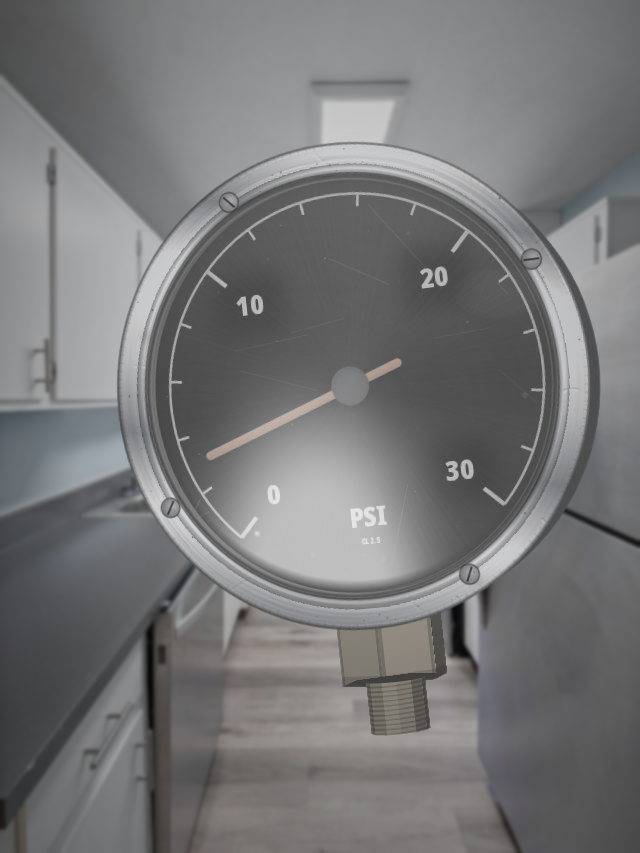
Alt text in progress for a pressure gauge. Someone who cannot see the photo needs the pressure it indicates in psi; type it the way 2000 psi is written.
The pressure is 3 psi
